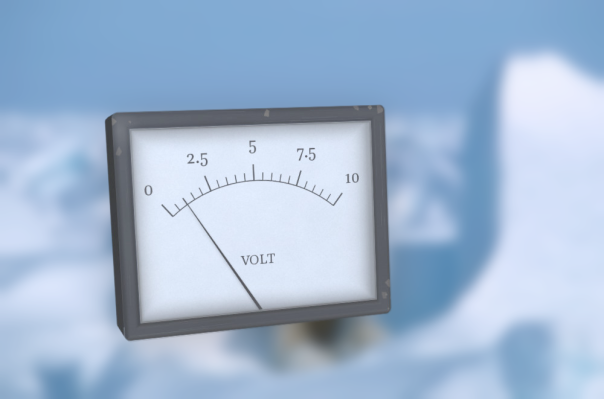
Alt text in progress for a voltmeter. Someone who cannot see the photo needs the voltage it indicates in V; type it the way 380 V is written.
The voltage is 1 V
